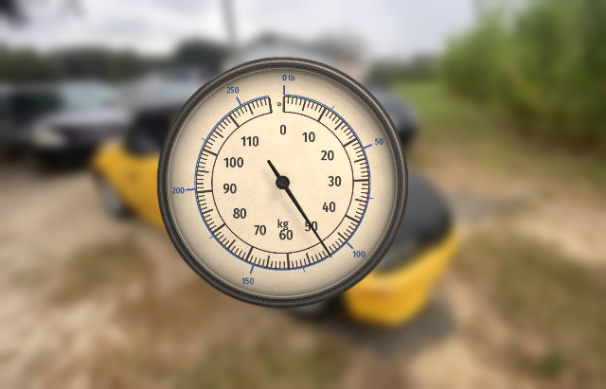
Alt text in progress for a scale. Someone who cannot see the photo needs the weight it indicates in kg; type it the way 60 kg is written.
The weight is 50 kg
